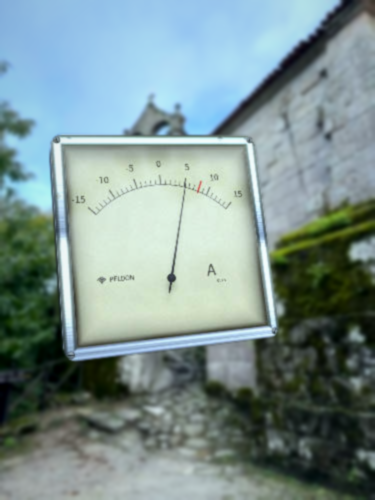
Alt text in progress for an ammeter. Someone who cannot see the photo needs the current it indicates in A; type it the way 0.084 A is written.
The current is 5 A
